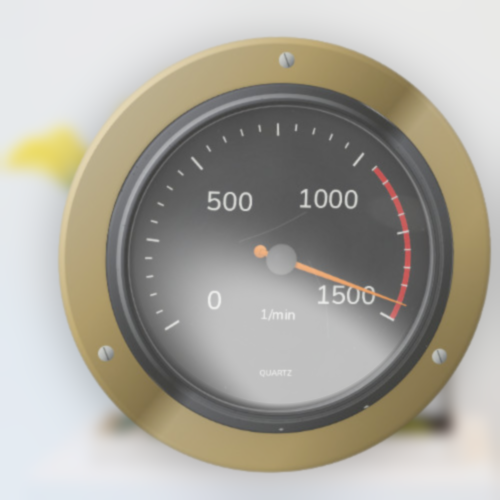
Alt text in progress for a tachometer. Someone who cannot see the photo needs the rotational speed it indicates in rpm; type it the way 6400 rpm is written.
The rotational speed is 1450 rpm
